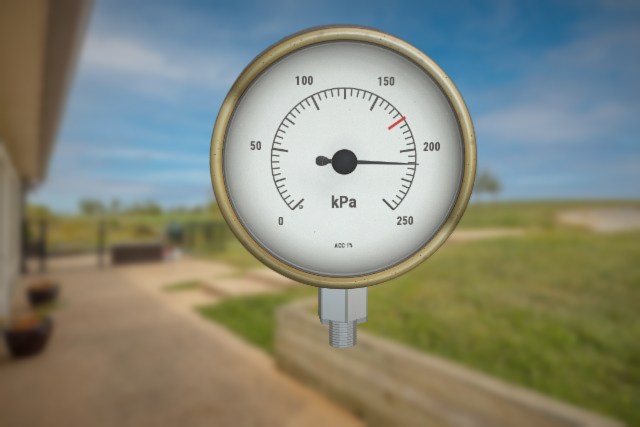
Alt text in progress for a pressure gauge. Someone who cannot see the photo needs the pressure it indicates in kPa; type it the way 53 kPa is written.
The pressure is 210 kPa
